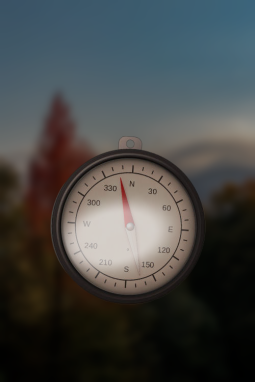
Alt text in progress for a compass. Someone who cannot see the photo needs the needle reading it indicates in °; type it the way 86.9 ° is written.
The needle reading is 345 °
